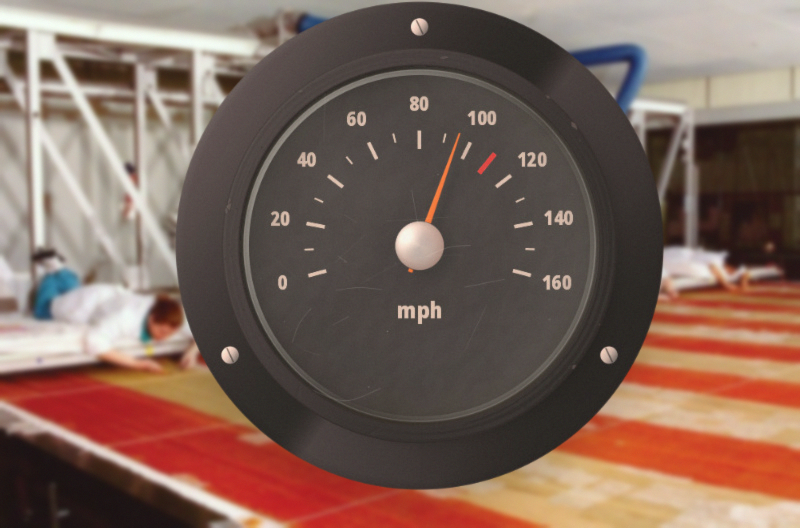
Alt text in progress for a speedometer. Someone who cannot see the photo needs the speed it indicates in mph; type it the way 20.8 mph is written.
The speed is 95 mph
